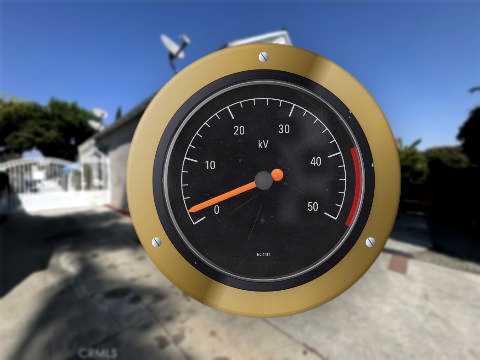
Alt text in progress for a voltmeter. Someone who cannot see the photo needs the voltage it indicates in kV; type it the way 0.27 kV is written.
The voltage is 2 kV
